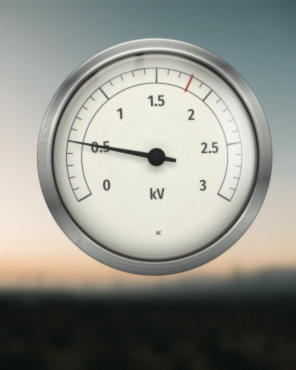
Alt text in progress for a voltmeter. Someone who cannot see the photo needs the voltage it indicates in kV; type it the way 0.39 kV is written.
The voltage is 0.5 kV
